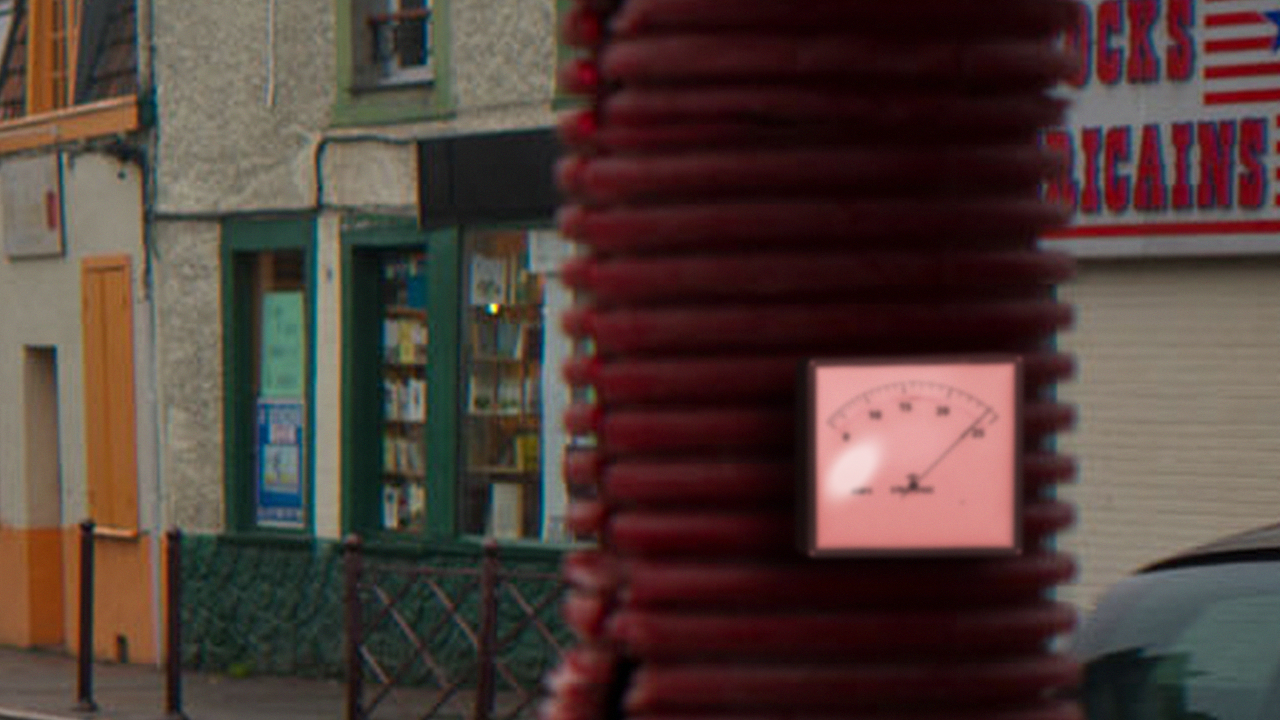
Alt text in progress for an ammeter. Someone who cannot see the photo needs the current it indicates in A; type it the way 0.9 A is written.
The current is 24 A
